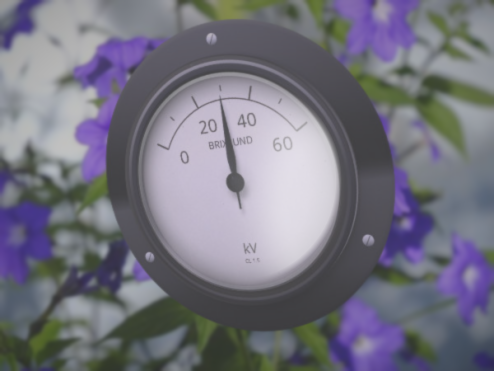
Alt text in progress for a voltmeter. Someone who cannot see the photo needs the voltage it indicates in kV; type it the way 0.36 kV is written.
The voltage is 30 kV
